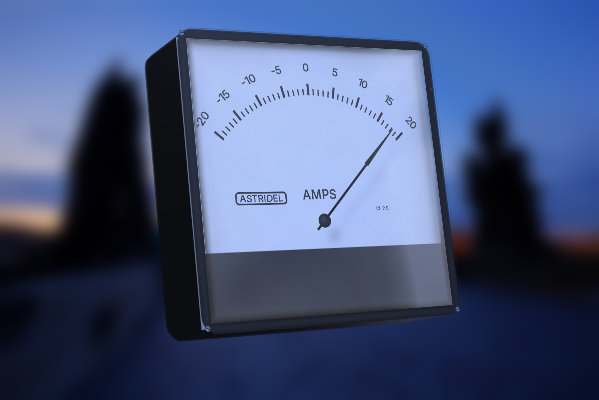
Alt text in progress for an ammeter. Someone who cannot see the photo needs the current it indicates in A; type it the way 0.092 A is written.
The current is 18 A
